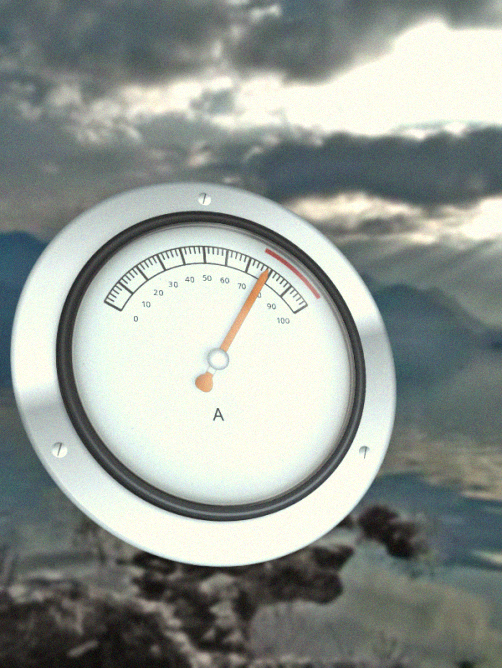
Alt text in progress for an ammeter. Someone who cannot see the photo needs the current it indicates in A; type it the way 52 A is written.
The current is 78 A
